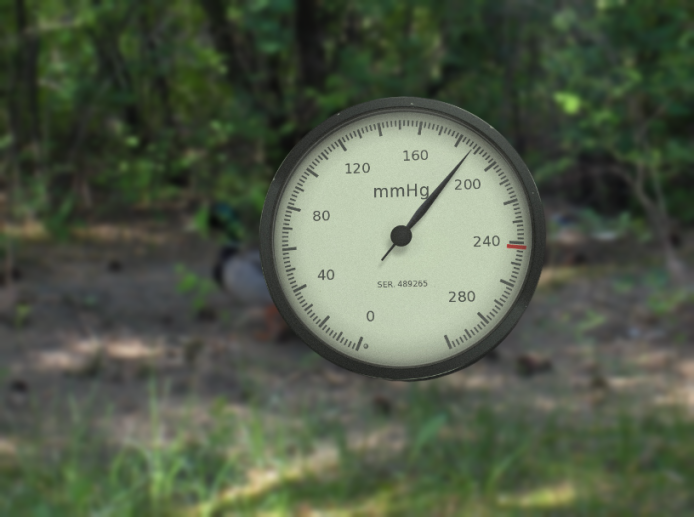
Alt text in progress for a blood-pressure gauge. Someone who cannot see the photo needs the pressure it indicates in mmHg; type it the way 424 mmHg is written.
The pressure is 188 mmHg
